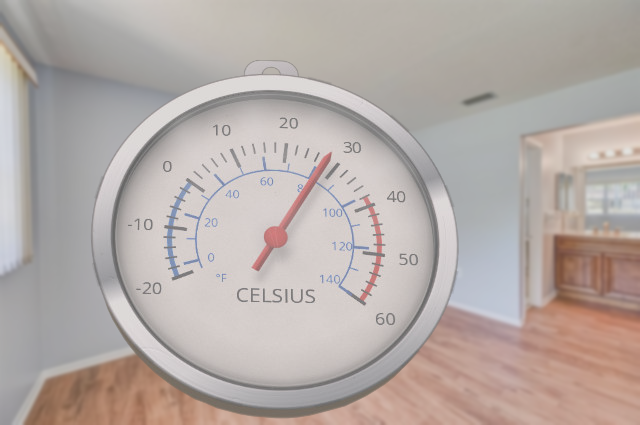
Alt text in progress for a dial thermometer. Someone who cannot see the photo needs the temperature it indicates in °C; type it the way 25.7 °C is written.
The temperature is 28 °C
